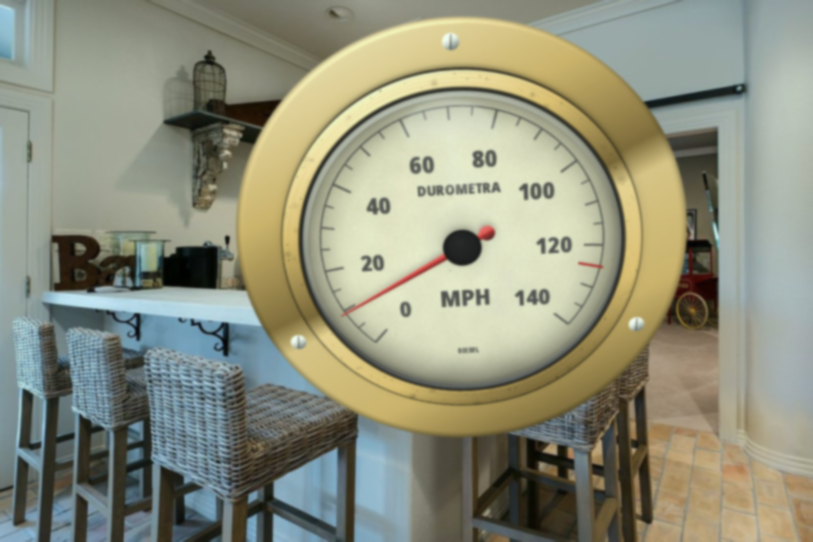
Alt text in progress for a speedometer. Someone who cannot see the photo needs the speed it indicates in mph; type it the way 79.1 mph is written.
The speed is 10 mph
